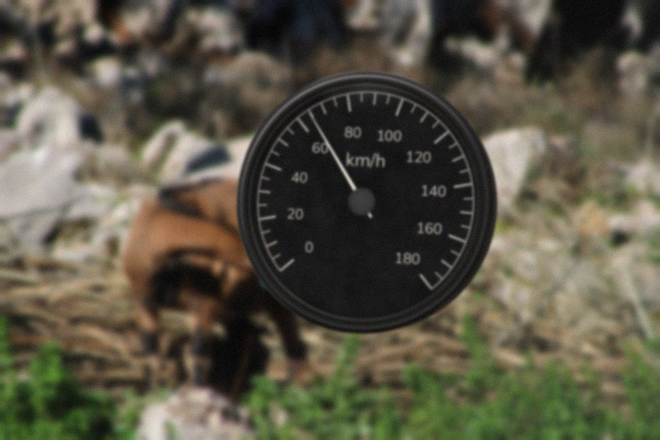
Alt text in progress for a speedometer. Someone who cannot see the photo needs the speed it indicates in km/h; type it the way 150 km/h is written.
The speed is 65 km/h
